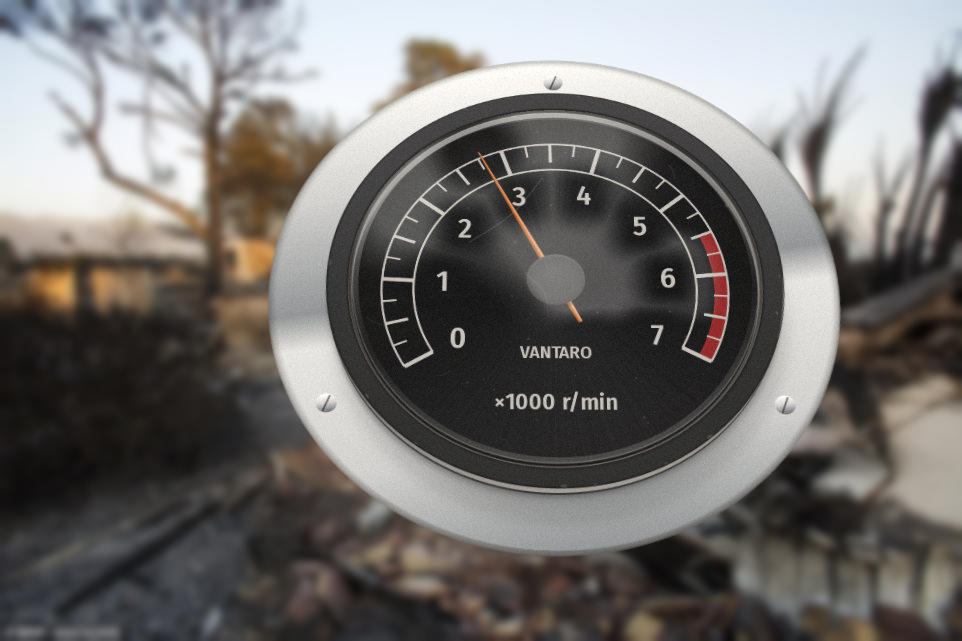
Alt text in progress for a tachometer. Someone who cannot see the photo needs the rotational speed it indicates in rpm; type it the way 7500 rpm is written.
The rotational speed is 2750 rpm
